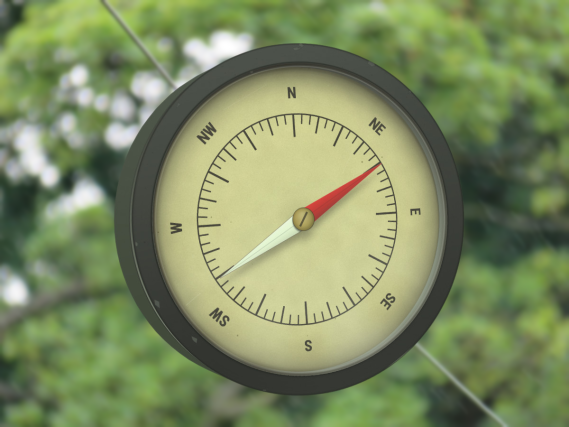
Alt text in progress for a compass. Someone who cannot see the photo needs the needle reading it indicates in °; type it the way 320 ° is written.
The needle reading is 60 °
